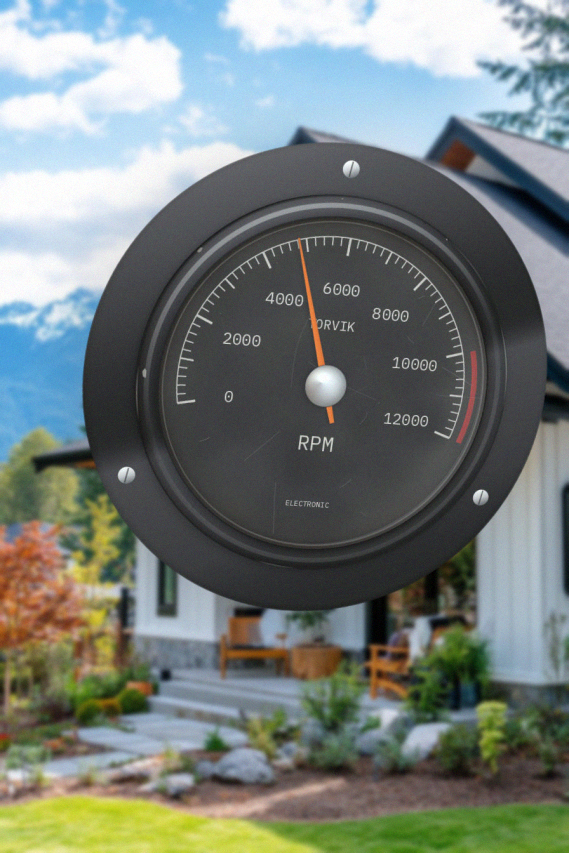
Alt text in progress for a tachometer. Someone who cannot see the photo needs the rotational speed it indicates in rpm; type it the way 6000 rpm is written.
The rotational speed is 4800 rpm
